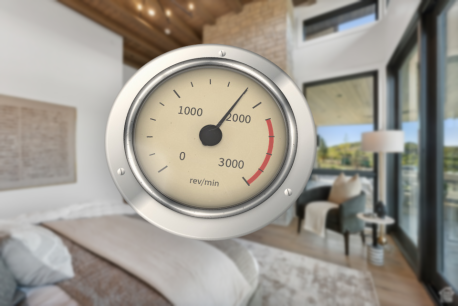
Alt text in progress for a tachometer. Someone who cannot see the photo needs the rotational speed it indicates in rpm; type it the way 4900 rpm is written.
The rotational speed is 1800 rpm
